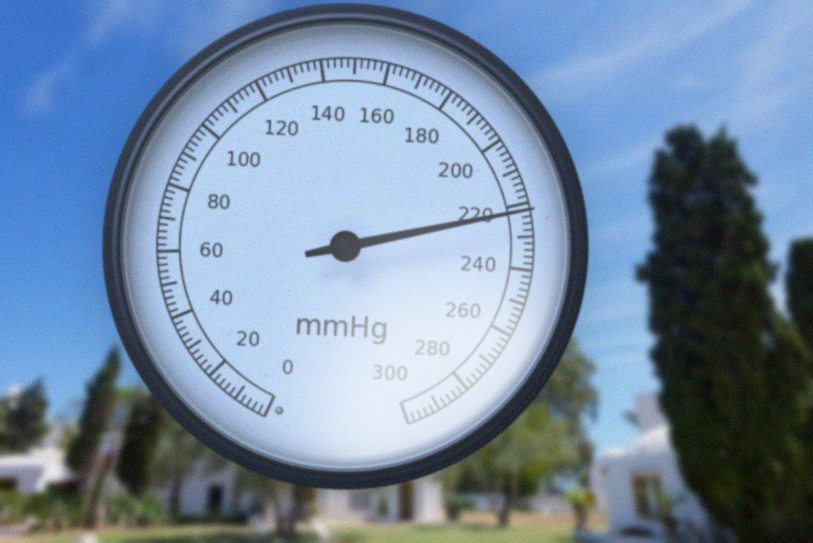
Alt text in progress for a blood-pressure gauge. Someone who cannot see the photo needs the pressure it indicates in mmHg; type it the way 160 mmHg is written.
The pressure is 222 mmHg
